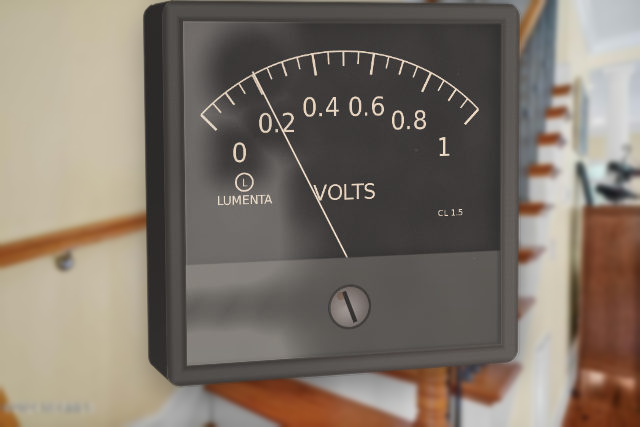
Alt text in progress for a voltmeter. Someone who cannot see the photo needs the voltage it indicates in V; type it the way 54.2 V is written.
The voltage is 0.2 V
